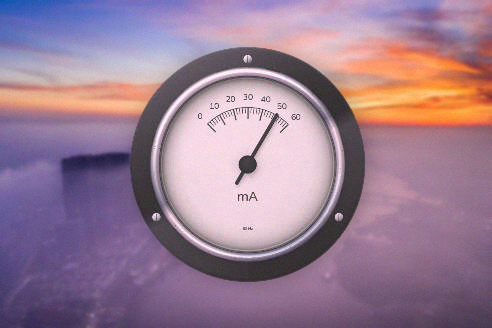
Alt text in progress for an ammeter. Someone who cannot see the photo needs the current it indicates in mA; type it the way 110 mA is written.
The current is 50 mA
